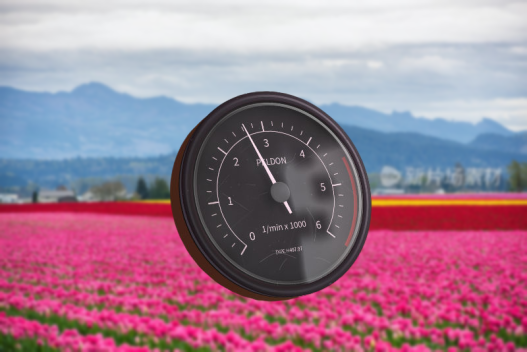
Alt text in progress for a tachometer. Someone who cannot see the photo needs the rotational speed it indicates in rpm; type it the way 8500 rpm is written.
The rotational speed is 2600 rpm
